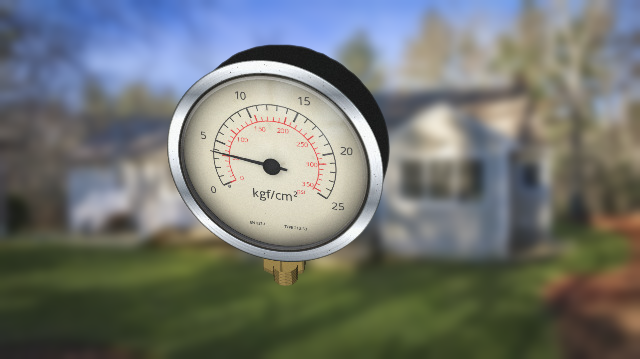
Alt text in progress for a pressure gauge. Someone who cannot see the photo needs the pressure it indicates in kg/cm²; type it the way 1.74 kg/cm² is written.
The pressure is 4 kg/cm²
